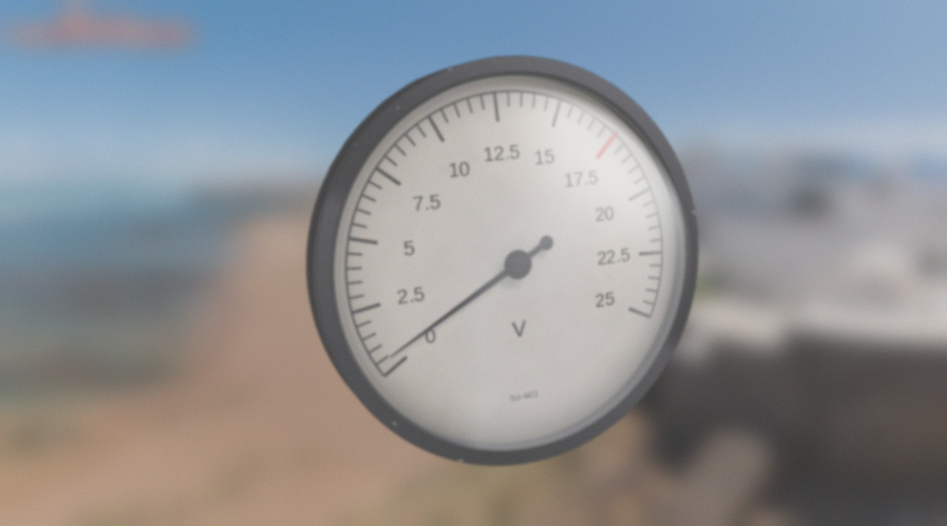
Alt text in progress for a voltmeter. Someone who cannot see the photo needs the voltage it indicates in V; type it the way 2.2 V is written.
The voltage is 0.5 V
